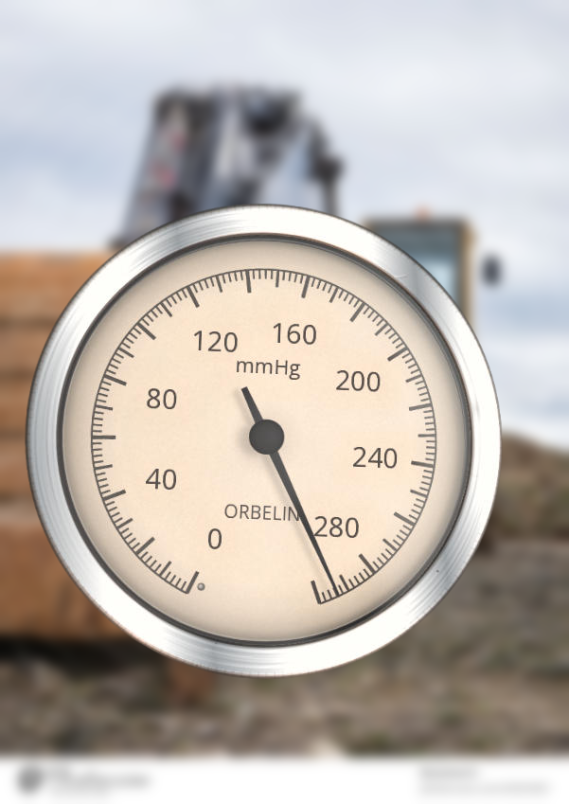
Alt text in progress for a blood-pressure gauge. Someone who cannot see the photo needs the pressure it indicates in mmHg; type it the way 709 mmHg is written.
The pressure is 294 mmHg
